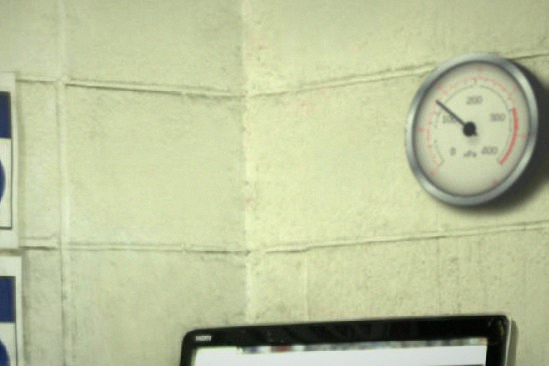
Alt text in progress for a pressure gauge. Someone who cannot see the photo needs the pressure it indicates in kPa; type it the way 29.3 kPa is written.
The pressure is 120 kPa
